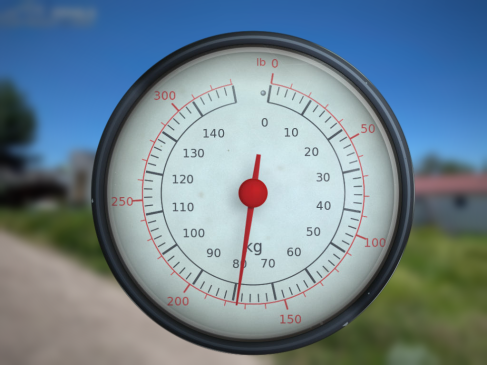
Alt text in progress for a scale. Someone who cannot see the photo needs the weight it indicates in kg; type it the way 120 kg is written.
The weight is 79 kg
